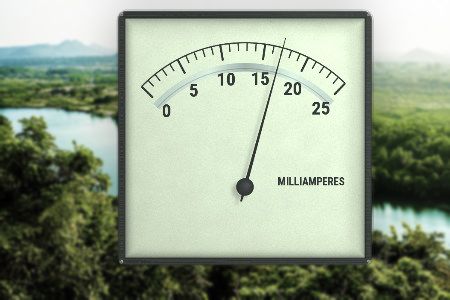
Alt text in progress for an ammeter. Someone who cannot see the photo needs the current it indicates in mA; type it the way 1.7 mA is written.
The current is 17 mA
